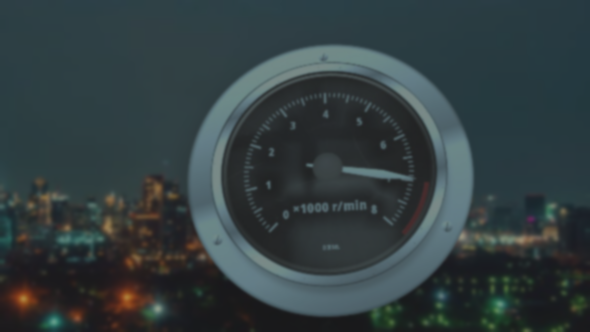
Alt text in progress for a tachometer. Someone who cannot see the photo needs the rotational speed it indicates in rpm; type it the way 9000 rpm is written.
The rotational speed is 7000 rpm
